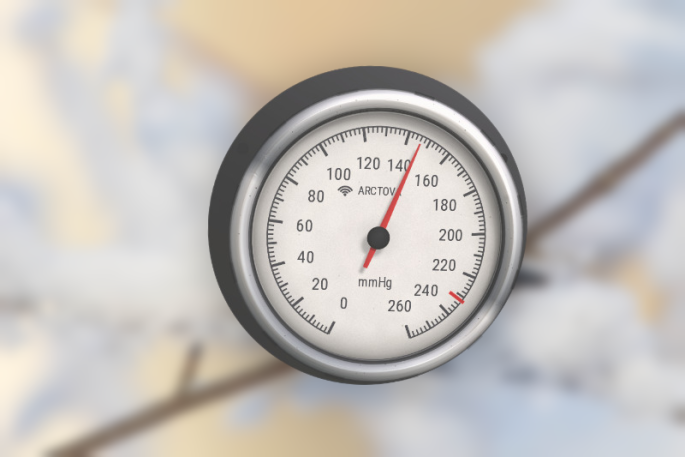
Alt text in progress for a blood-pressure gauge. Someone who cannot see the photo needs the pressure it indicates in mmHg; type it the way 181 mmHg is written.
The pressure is 146 mmHg
